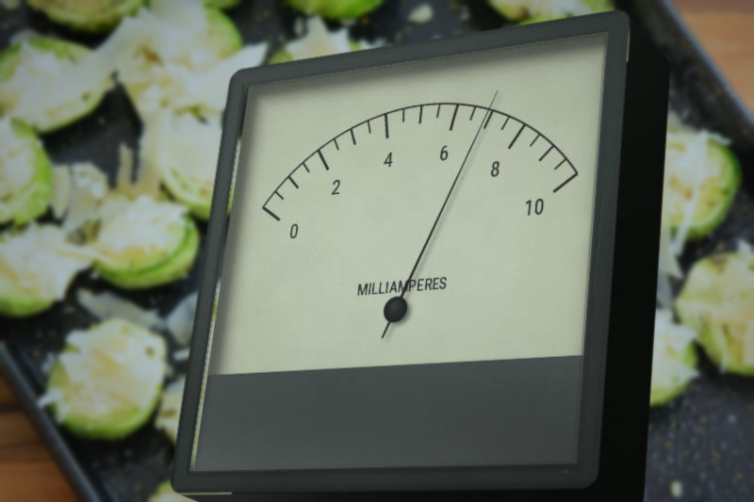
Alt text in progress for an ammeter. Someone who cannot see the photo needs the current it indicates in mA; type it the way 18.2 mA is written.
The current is 7 mA
